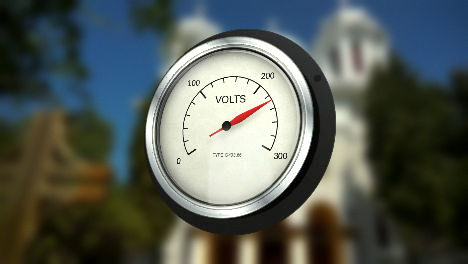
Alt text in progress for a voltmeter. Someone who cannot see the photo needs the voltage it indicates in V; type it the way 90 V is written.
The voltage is 230 V
